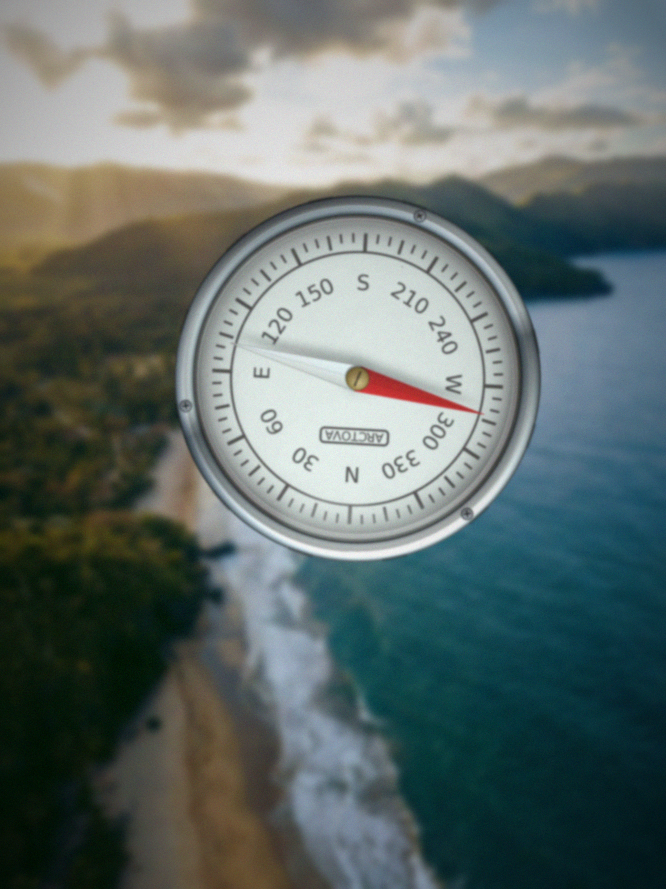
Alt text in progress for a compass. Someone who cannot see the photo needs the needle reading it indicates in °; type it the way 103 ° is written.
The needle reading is 282.5 °
